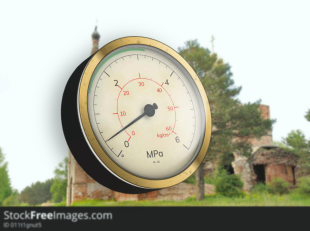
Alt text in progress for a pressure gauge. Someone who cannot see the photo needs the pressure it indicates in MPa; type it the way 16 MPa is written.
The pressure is 0.4 MPa
